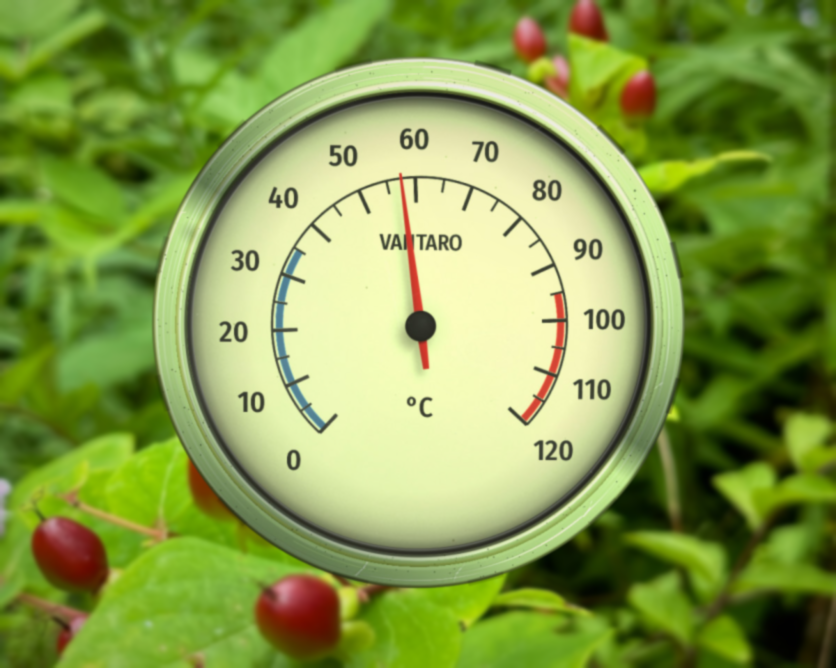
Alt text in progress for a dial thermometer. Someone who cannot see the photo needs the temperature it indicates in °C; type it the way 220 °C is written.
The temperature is 57.5 °C
